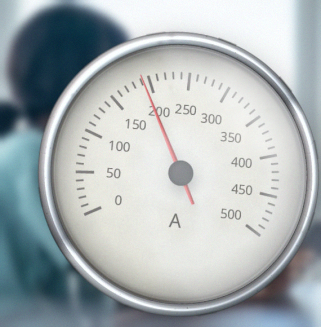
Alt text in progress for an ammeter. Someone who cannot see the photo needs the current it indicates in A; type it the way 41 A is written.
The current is 190 A
